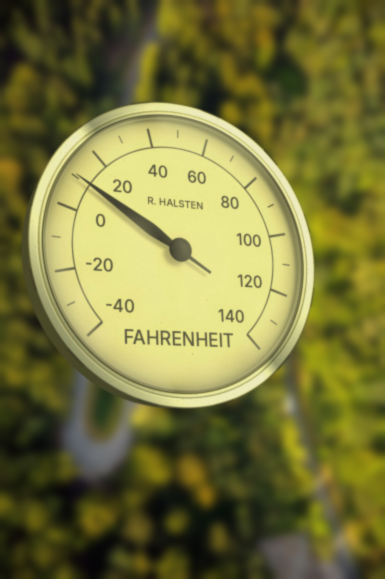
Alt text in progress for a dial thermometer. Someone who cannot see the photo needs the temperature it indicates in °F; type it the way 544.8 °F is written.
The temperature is 10 °F
